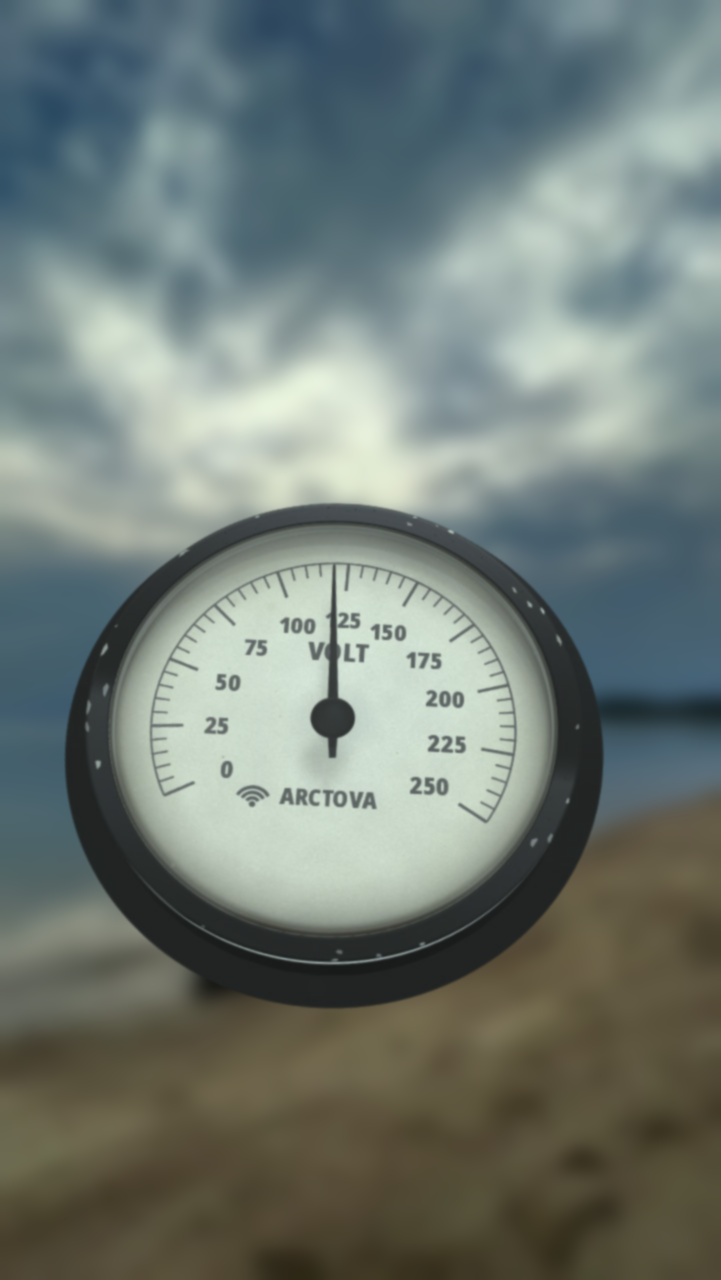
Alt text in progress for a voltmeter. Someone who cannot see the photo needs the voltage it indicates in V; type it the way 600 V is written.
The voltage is 120 V
